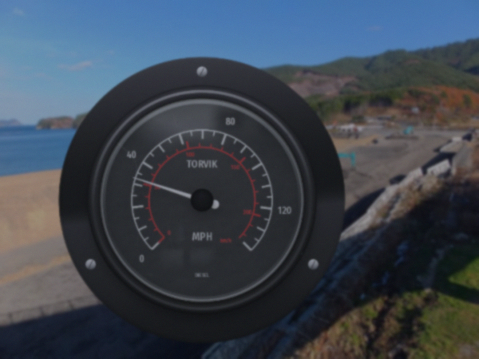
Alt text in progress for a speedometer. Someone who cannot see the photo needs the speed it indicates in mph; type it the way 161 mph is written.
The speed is 32.5 mph
